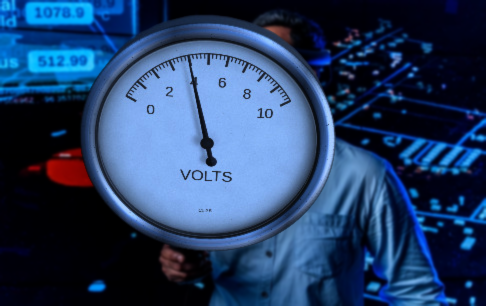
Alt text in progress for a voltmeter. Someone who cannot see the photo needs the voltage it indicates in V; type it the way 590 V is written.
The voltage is 4 V
